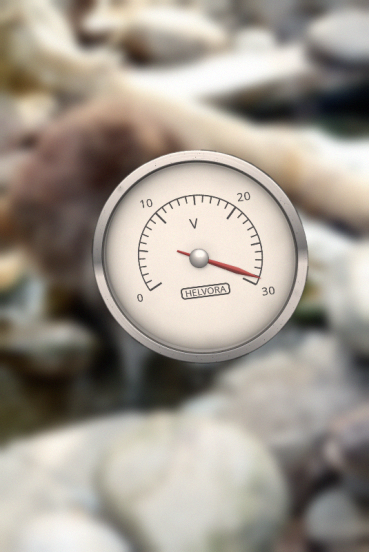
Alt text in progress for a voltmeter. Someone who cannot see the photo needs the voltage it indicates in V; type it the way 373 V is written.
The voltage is 29 V
